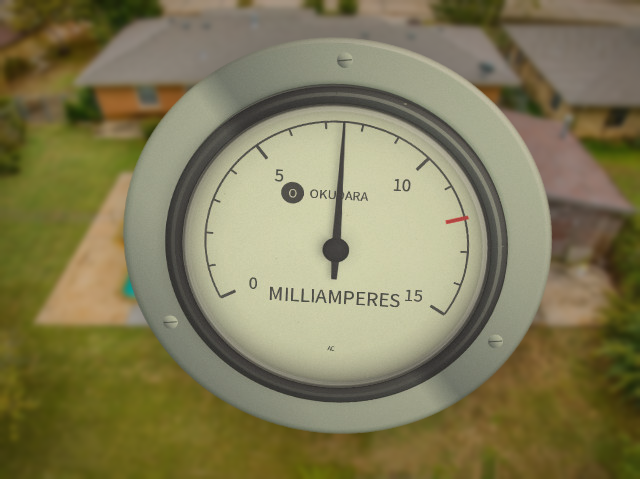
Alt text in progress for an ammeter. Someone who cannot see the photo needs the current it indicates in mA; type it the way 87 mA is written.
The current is 7.5 mA
